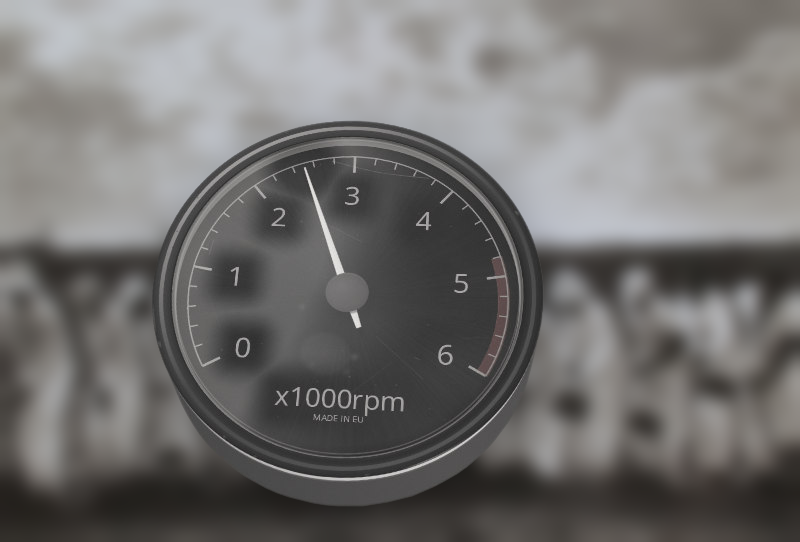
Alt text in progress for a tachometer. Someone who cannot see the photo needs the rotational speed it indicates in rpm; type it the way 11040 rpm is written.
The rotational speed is 2500 rpm
